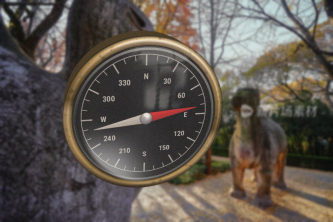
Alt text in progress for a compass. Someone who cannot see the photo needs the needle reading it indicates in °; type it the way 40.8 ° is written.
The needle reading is 80 °
